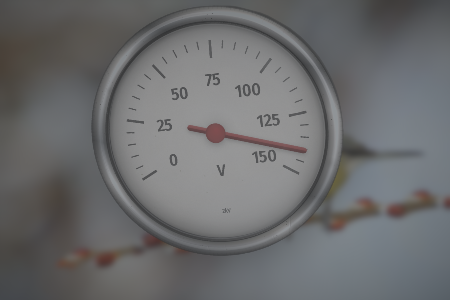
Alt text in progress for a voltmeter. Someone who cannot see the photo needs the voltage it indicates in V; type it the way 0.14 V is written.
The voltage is 140 V
